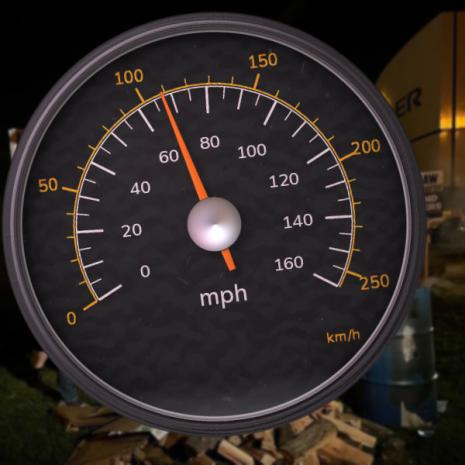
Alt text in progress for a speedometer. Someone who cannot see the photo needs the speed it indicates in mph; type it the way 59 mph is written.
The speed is 67.5 mph
